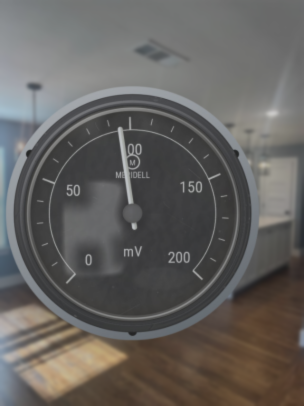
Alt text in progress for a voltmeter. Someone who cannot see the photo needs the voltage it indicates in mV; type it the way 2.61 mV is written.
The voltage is 95 mV
